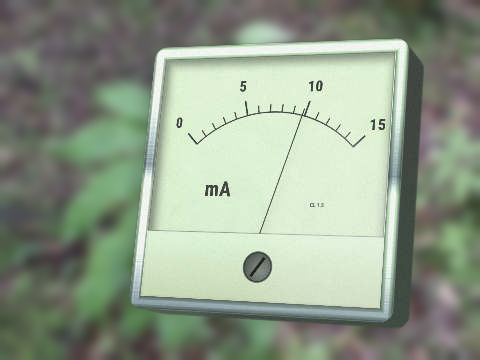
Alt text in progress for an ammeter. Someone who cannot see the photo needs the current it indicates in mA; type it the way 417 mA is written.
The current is 10 mA
